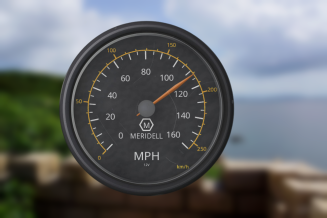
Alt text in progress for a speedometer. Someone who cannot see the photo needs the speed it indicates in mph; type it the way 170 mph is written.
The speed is 112.5 mph
